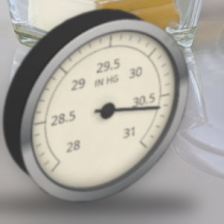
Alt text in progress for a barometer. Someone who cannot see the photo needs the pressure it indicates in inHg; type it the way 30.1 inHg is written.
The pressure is 30.6 inHg
